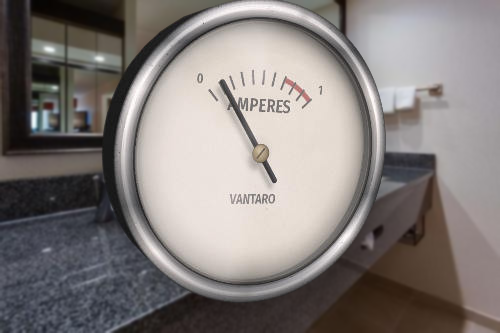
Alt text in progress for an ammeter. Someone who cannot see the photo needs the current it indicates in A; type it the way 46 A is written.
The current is 0.1 A
